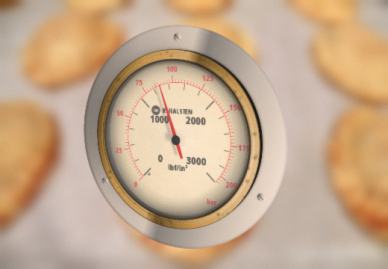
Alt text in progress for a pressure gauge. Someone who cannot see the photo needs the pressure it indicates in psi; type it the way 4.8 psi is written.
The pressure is 1300 psi
